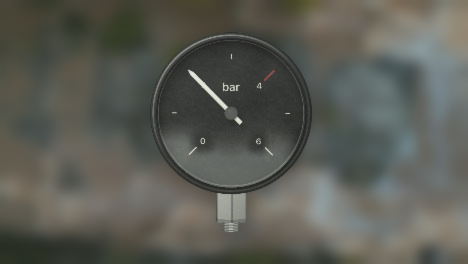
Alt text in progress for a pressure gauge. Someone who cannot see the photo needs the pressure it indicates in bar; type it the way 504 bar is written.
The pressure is 2 bar
